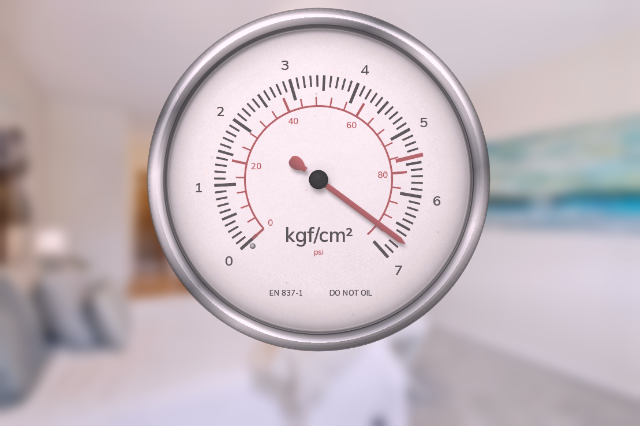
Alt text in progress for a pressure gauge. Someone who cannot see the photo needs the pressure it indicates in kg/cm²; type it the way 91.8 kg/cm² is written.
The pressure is 6.7 kg/cm²
